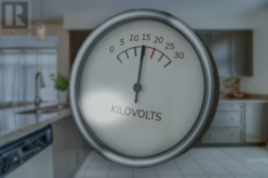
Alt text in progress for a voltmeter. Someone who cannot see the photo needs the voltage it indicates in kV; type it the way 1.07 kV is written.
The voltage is 15 kV
